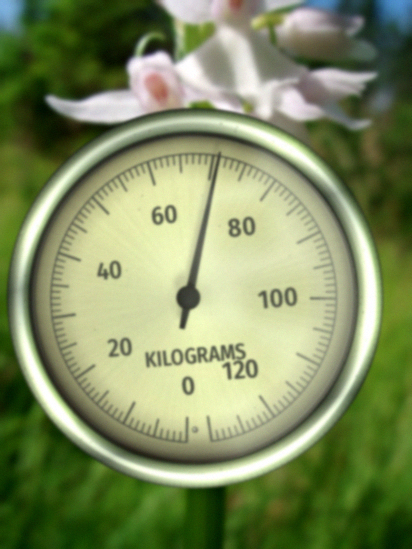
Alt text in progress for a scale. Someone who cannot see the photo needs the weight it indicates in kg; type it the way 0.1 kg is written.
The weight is 71 kg
